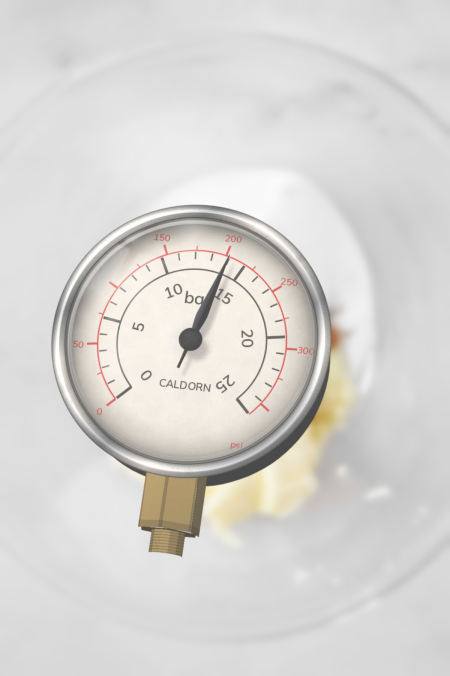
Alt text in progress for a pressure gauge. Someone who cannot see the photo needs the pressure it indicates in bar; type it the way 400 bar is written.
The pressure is 14 bar
